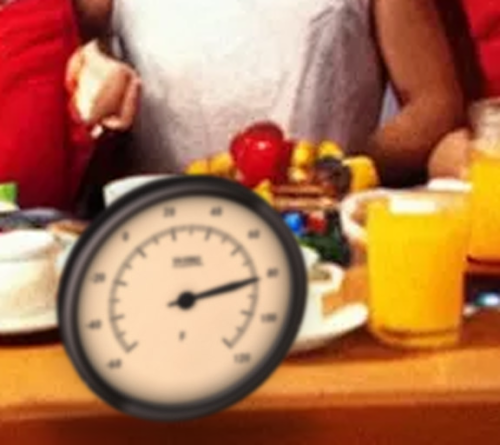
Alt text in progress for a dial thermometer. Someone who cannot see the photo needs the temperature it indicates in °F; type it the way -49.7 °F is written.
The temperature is 80 °F
